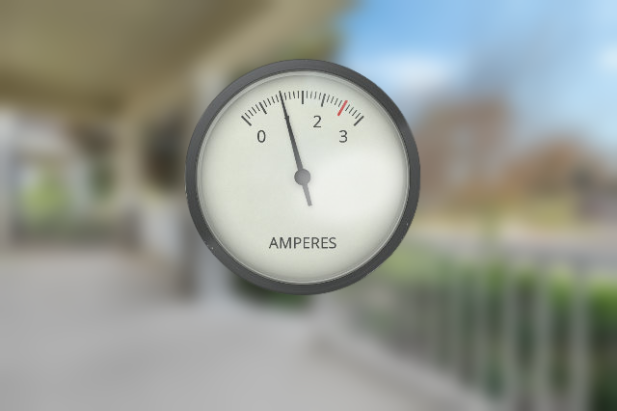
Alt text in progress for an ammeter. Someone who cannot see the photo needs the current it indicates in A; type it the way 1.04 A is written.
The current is 1 A
